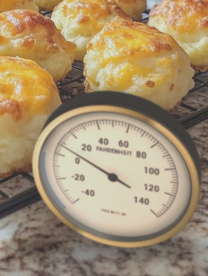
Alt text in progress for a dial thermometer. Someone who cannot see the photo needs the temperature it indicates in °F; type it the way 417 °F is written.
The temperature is 10 °F
